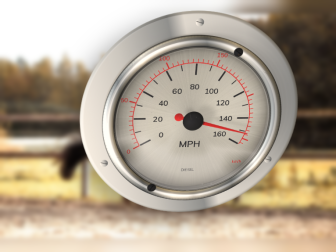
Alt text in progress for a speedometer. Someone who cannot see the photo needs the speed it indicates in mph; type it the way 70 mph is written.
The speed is 150 mph
